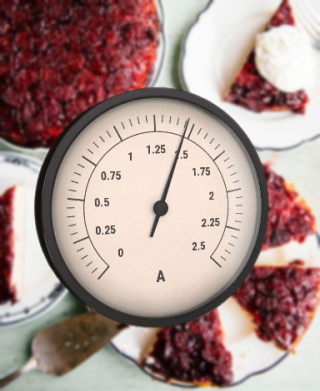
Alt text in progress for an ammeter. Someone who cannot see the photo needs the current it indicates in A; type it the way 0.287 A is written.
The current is 1.45 A
